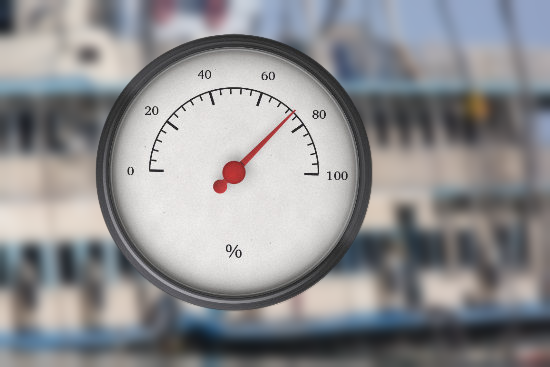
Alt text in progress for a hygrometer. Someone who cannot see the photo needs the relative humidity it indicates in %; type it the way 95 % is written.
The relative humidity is 74 %
